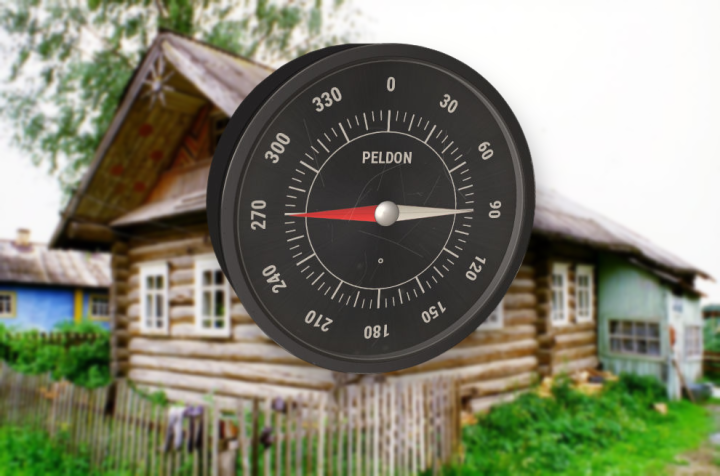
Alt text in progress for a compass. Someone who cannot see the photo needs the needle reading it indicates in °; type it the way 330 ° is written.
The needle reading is 270 °
